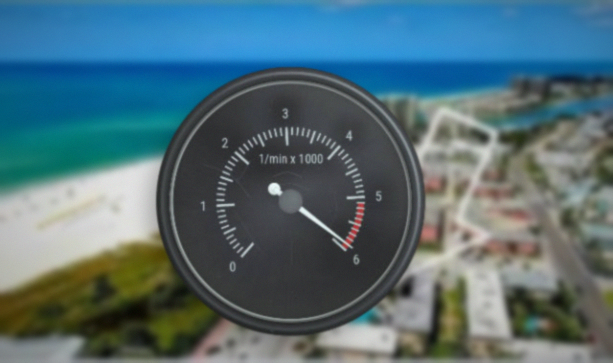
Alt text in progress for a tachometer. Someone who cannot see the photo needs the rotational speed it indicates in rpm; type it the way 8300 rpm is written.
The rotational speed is 5900 rpm
